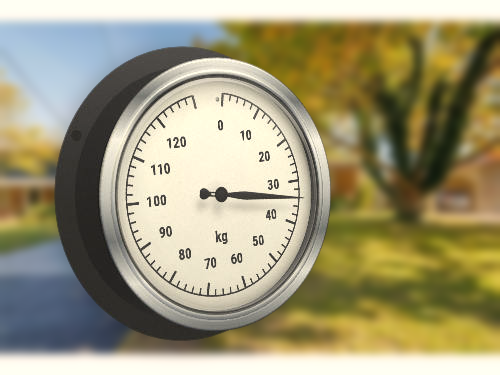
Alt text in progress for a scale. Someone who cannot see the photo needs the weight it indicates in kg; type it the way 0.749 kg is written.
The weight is 34 kg
